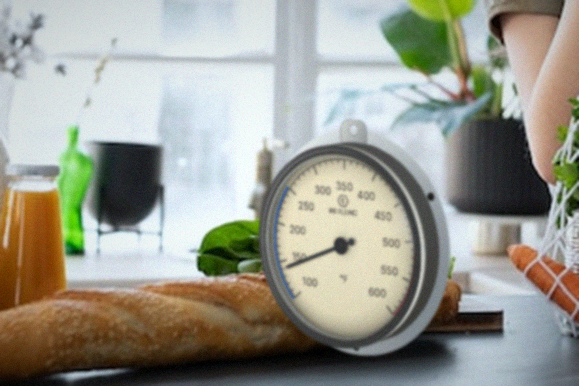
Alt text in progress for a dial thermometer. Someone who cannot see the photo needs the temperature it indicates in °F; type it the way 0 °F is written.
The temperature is 140 °F
